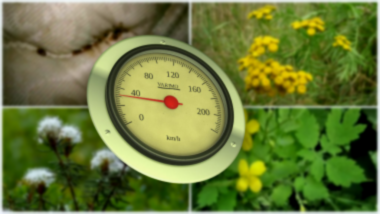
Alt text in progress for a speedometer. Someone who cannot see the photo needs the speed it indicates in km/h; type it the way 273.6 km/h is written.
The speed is 30 km/h
